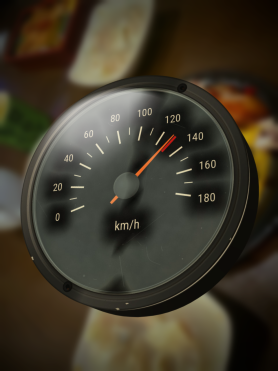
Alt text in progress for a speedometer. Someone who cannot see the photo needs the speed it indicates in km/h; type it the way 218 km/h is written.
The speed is 130 km/h
